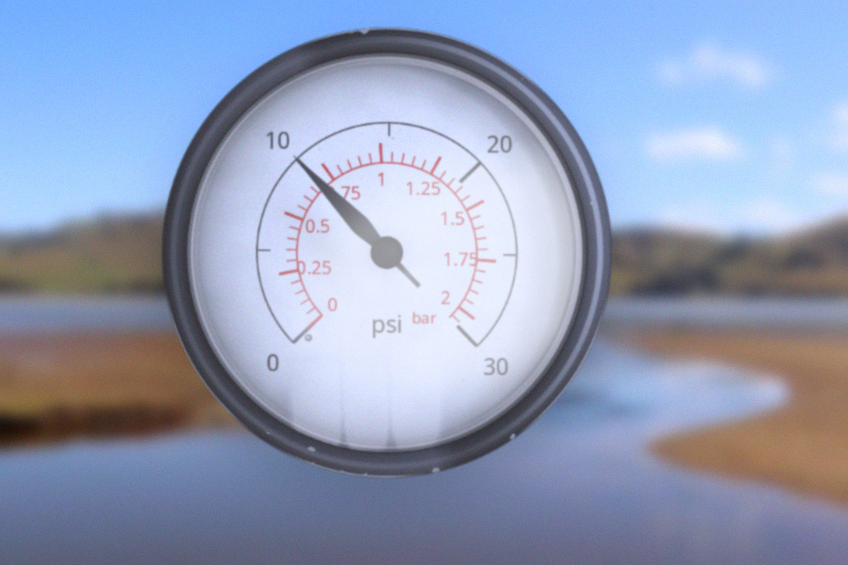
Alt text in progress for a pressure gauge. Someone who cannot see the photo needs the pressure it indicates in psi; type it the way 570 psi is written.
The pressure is 10 psi
